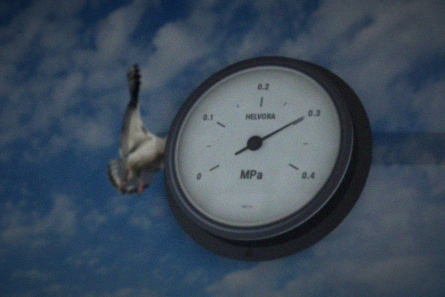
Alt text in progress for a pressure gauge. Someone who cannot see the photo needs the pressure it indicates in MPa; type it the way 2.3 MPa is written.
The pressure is 0.3 MPa
